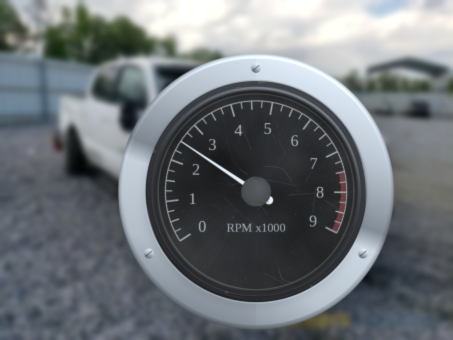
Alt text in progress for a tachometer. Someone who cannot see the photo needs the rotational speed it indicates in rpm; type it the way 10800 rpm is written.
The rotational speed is 2500 rpm
